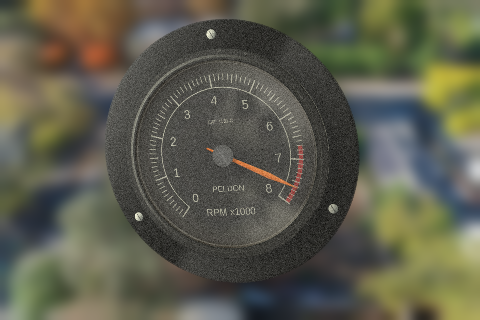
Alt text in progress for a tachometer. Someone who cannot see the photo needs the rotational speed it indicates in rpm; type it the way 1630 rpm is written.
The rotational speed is 7600 rpm
